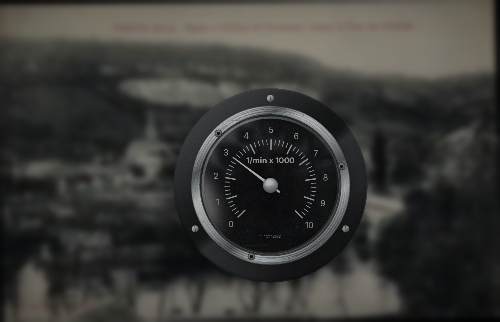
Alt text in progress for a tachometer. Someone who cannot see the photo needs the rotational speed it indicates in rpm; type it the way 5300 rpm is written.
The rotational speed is 3000 rpm
